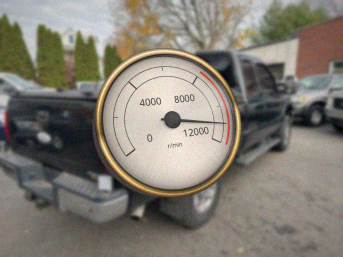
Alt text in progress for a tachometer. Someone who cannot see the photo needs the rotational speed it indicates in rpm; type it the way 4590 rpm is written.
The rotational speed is 11000 rpm
